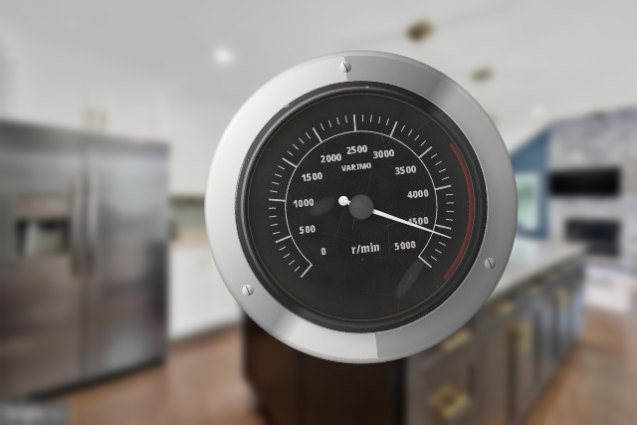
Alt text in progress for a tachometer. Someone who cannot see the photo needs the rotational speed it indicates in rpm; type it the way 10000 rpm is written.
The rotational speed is 4600 rpm
